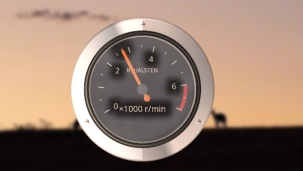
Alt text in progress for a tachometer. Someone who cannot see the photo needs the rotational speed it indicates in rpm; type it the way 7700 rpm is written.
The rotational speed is 2750 rpm
